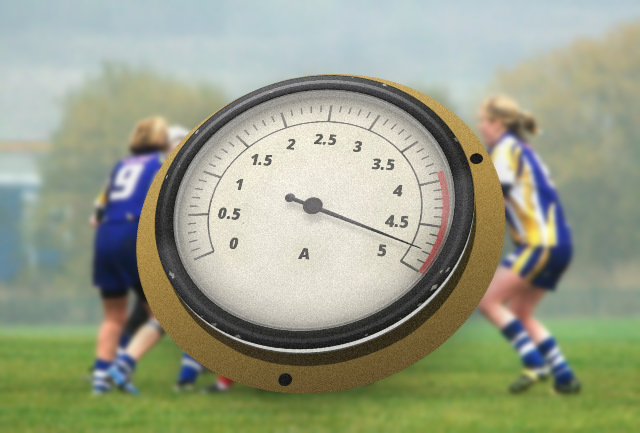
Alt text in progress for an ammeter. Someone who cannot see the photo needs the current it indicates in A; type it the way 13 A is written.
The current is 4.8 A
